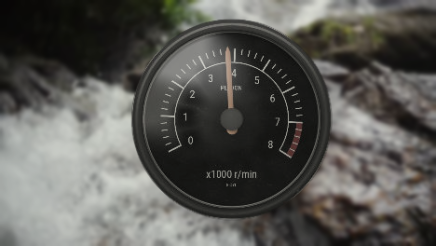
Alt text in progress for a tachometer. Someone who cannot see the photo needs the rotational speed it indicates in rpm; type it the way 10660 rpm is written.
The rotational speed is 3800 rpm
